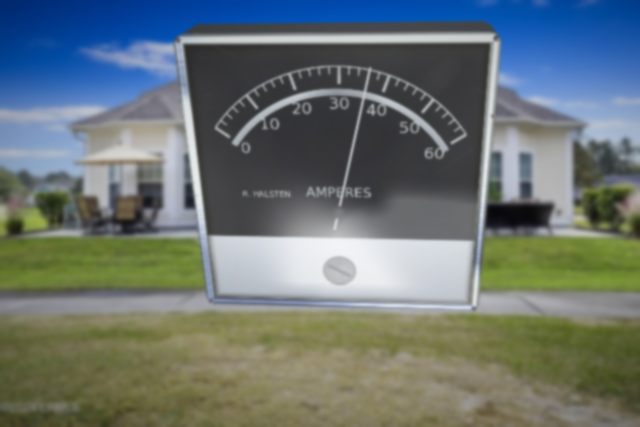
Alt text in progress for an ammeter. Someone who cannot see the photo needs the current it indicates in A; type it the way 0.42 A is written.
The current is 36 A
